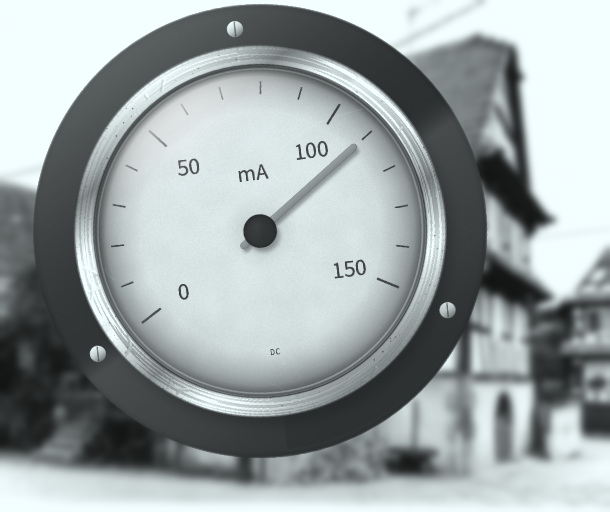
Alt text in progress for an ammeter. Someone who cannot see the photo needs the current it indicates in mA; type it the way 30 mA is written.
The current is 110 mA
